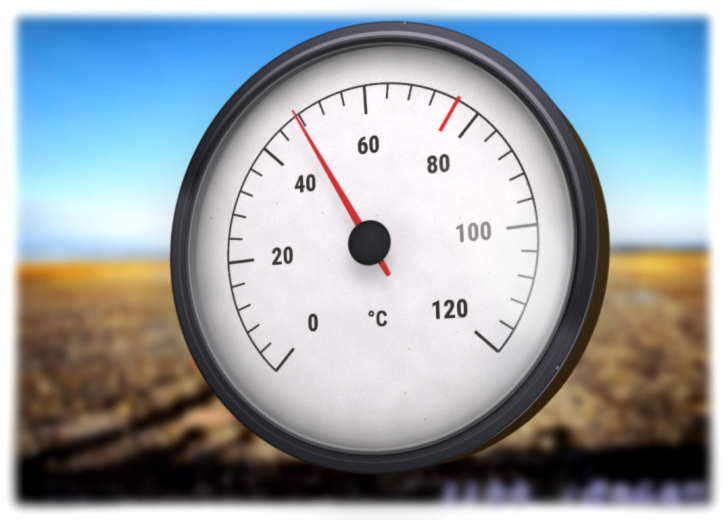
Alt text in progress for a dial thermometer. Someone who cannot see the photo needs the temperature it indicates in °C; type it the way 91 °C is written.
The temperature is 48 °C
